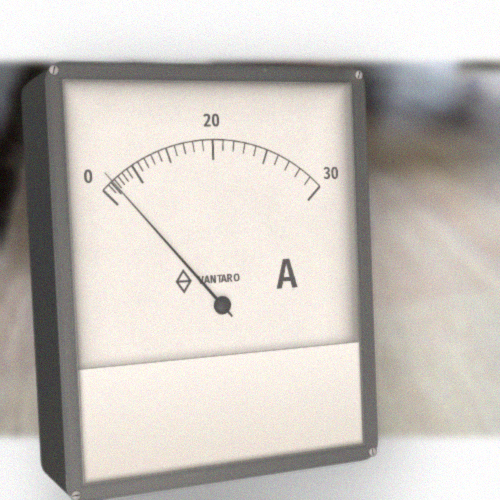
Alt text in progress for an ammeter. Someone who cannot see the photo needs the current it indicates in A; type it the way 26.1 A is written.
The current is 5 A
